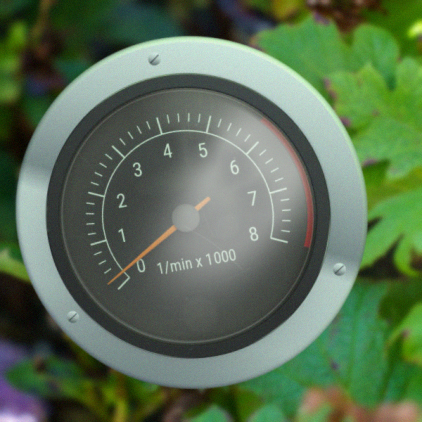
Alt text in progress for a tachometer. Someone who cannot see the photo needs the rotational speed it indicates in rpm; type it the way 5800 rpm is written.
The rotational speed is 200 rpm
